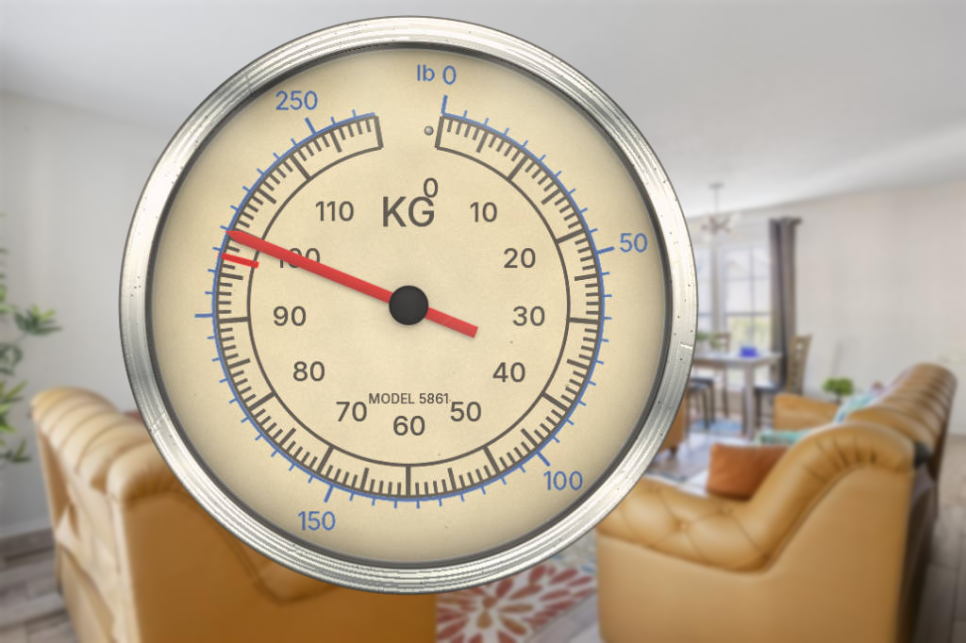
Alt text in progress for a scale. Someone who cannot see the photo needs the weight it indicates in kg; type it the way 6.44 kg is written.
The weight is 99.5 kg
